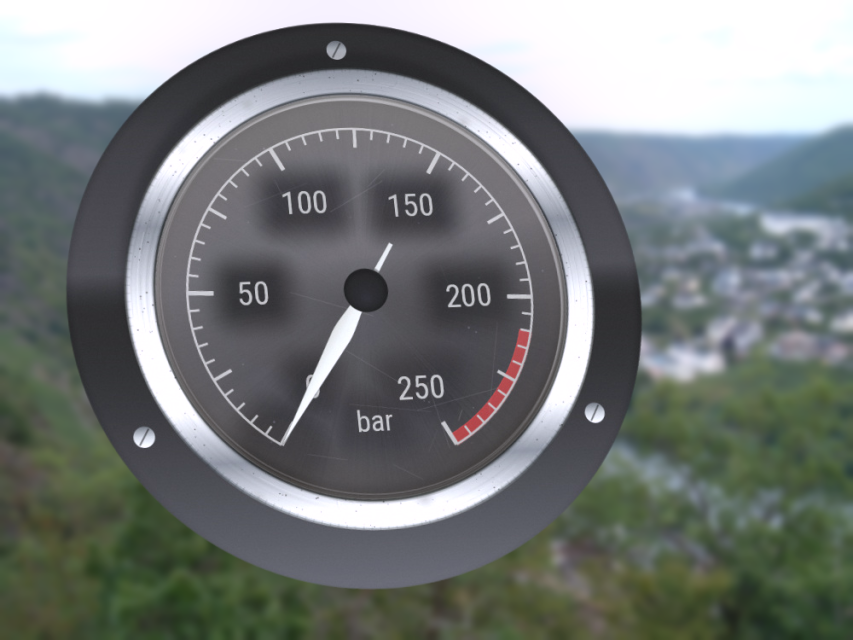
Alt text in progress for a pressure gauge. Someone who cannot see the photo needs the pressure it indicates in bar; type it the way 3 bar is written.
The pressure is 0 bar
